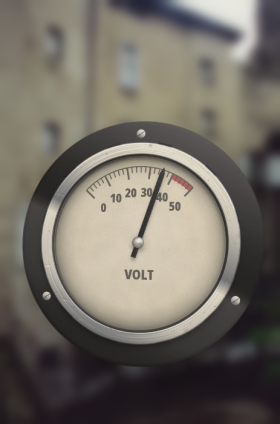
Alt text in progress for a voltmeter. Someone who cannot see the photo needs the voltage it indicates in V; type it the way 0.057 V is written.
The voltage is 36 V
